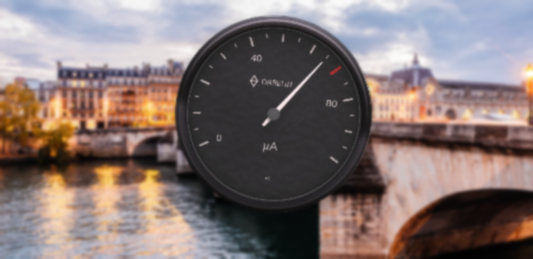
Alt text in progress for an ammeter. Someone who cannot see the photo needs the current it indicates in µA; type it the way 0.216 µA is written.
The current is 65 µA
